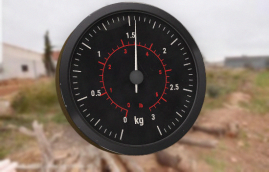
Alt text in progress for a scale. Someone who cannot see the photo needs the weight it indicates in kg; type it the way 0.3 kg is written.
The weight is 1.55 kg
